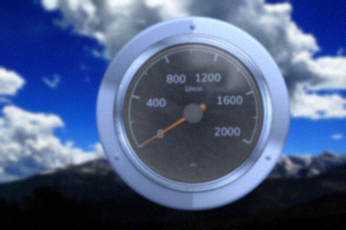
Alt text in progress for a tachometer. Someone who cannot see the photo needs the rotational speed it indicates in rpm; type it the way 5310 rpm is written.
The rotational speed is 0 rpm
